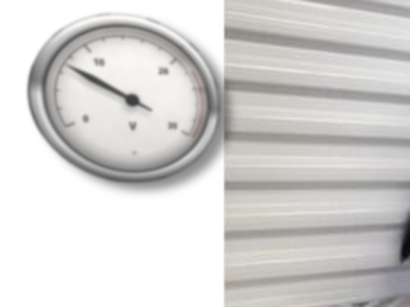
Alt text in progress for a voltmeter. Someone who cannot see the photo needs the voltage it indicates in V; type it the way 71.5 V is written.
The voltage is 7 V
